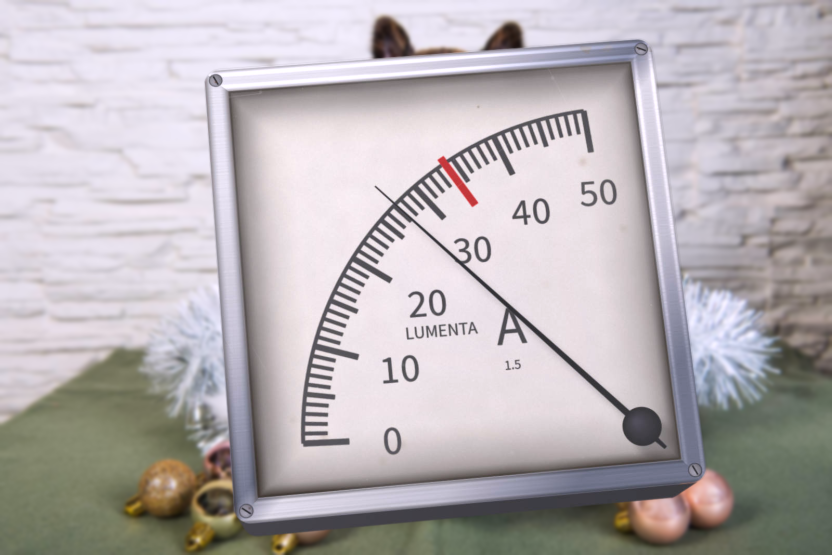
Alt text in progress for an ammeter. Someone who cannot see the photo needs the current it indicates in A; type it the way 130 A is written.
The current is 27 A
